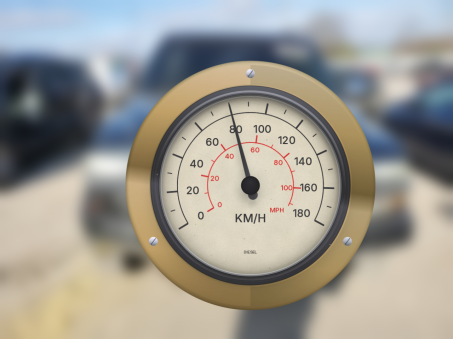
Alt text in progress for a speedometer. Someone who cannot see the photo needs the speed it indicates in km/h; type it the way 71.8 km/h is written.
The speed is 80 km/h
